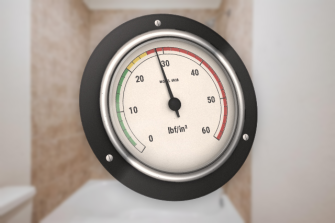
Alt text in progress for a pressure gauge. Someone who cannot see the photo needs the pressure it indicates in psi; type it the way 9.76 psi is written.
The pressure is 28 psi
